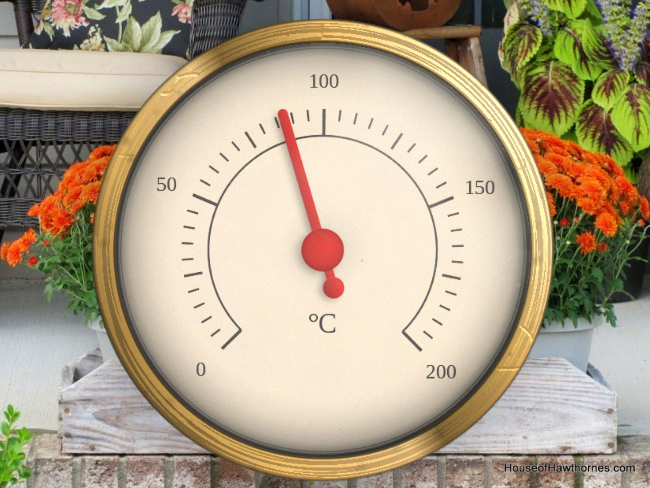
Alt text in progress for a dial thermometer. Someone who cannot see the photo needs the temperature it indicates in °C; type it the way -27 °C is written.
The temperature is 87.5 °C
